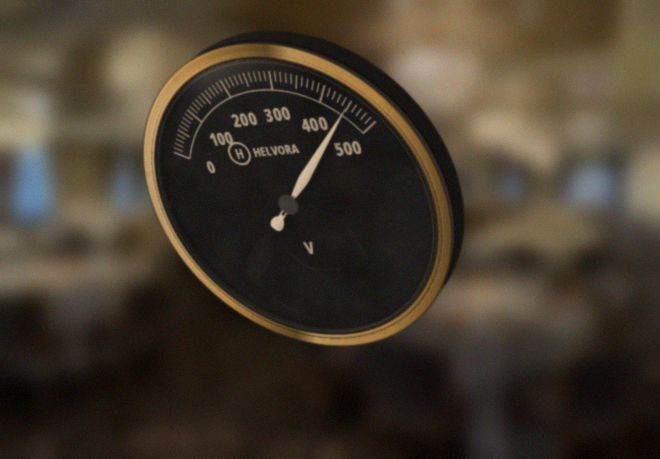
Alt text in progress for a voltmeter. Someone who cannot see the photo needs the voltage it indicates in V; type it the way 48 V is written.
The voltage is 450 V
